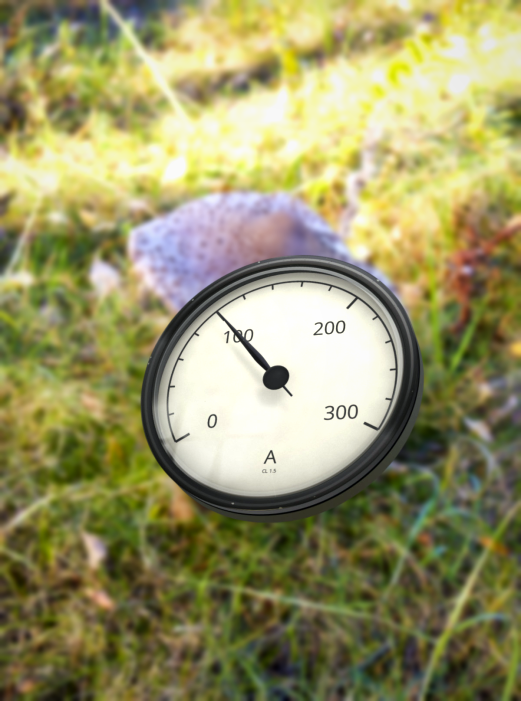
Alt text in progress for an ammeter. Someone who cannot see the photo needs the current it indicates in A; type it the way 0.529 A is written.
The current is 100 A
